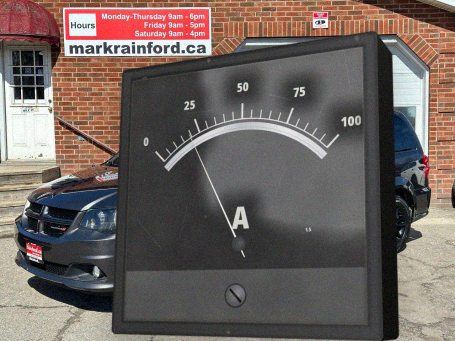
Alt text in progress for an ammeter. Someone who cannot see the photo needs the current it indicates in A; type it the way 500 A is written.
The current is 20 A
